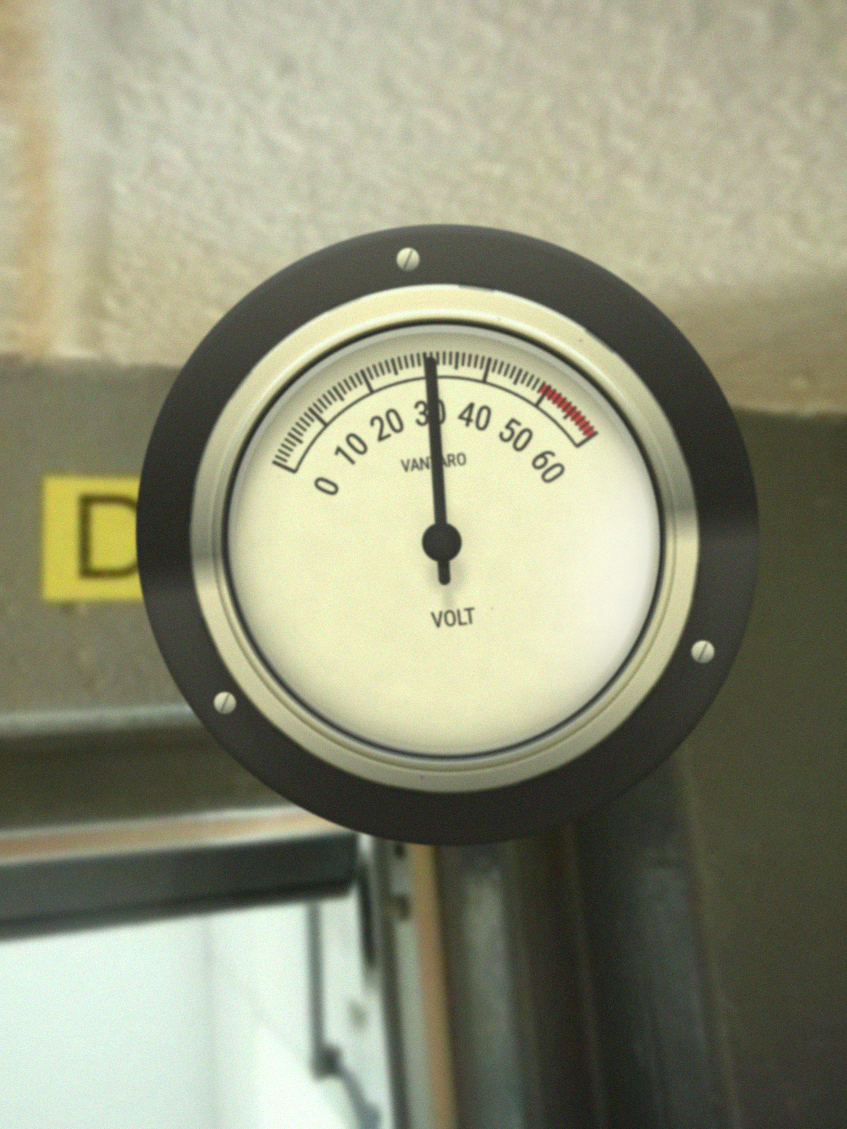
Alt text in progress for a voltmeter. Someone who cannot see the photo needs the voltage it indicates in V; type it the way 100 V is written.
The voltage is 31 V
